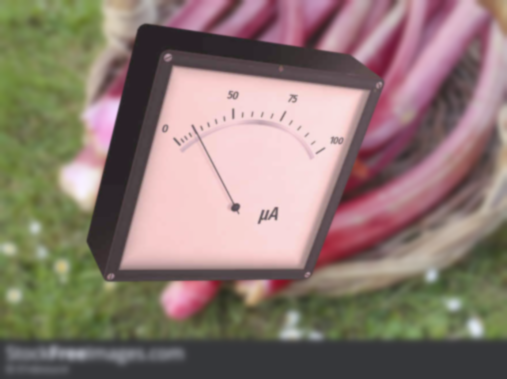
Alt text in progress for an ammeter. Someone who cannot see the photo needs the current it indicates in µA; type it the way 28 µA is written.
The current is 25 µA
